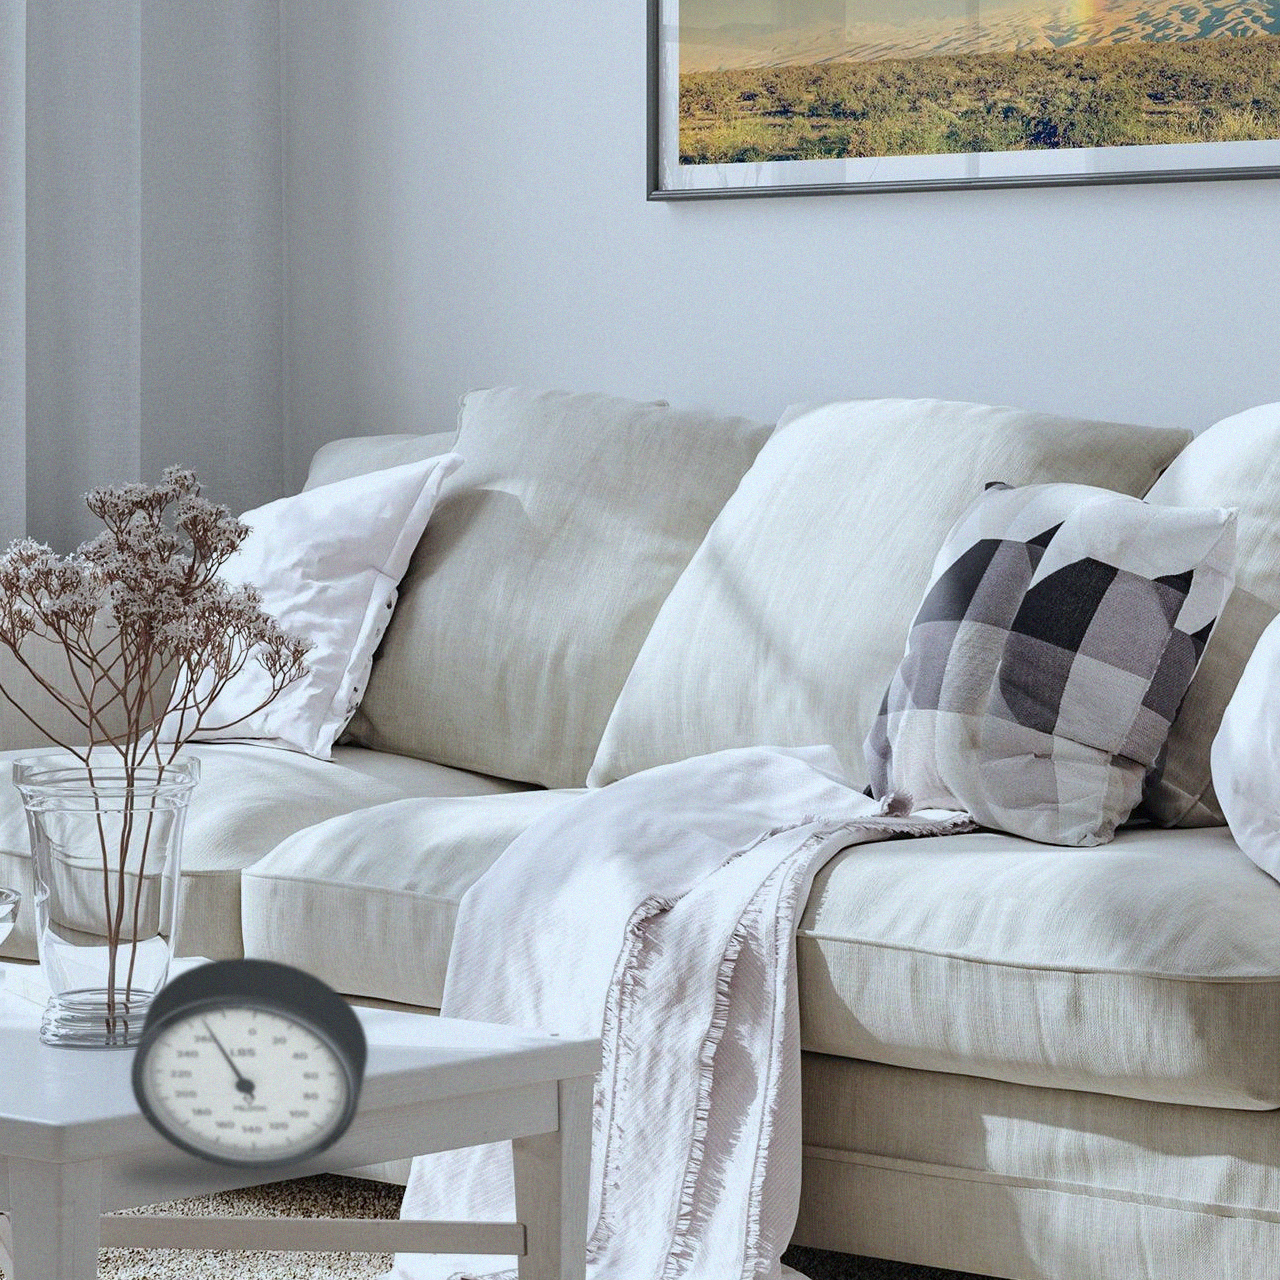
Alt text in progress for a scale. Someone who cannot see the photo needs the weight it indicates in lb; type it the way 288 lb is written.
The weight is 270 lb
